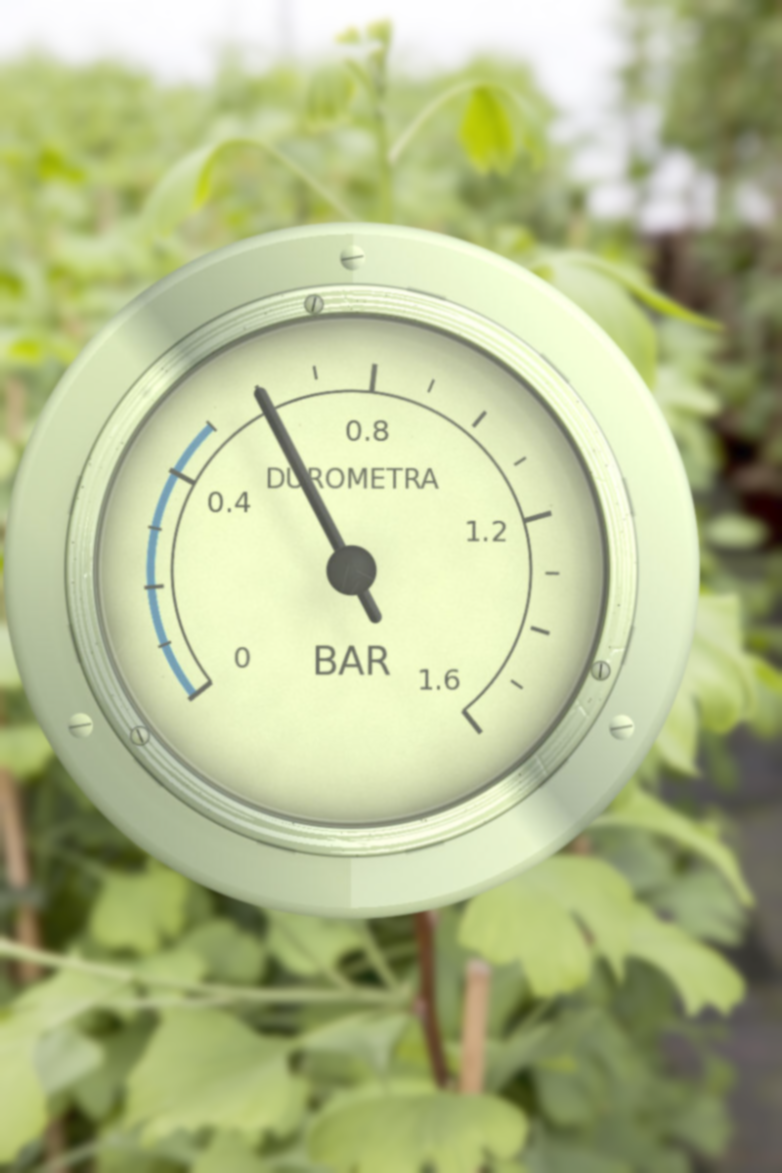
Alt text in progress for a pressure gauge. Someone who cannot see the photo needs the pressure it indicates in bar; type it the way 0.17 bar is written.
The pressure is 0.6 bar
